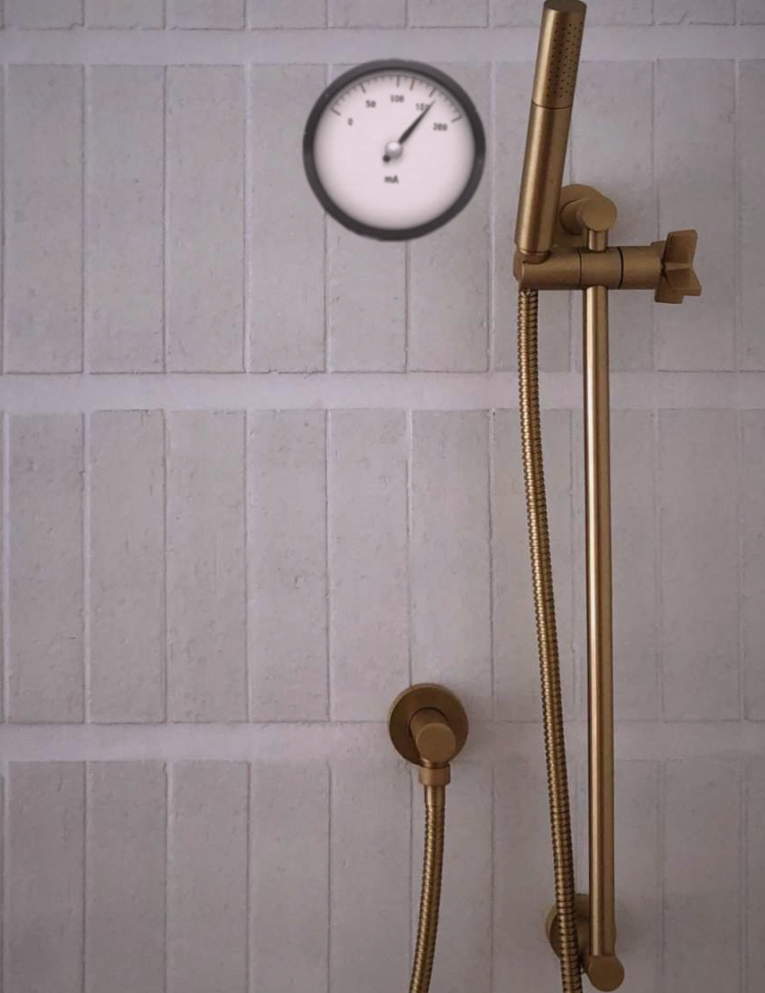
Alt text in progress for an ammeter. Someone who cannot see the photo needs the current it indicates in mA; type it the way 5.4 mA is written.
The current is 160 mA
